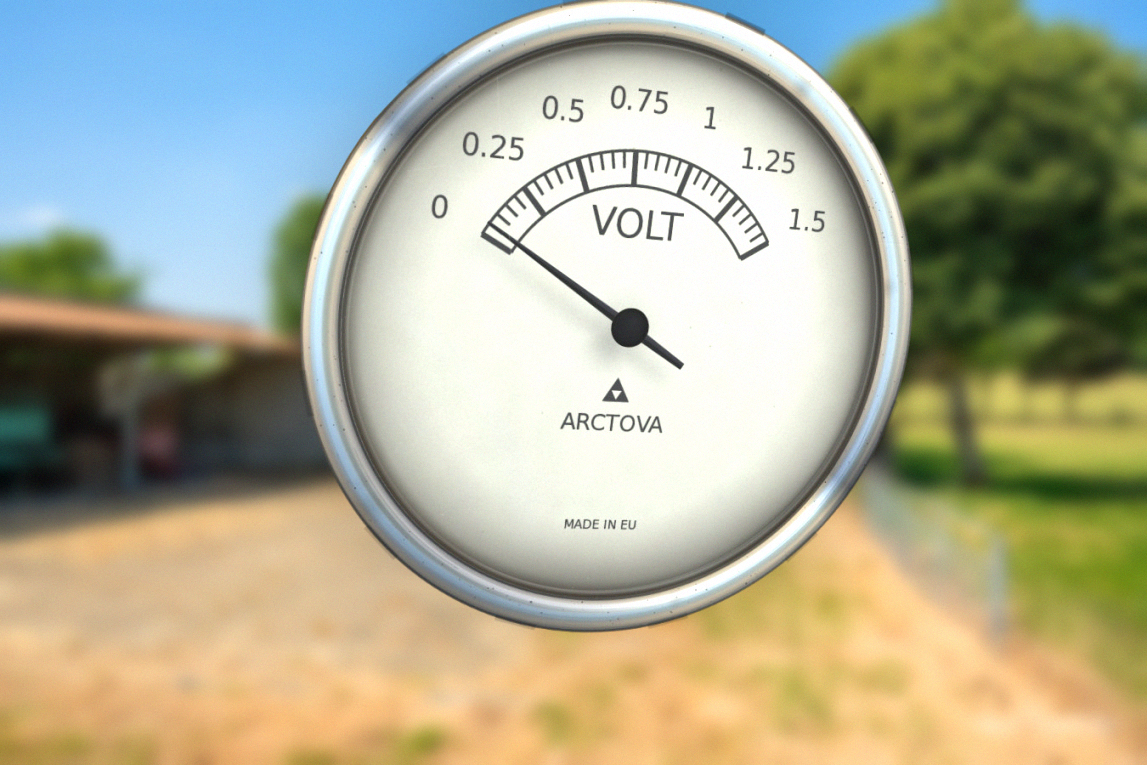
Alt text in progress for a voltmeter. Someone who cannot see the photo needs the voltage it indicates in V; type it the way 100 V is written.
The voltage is 0.05 V
